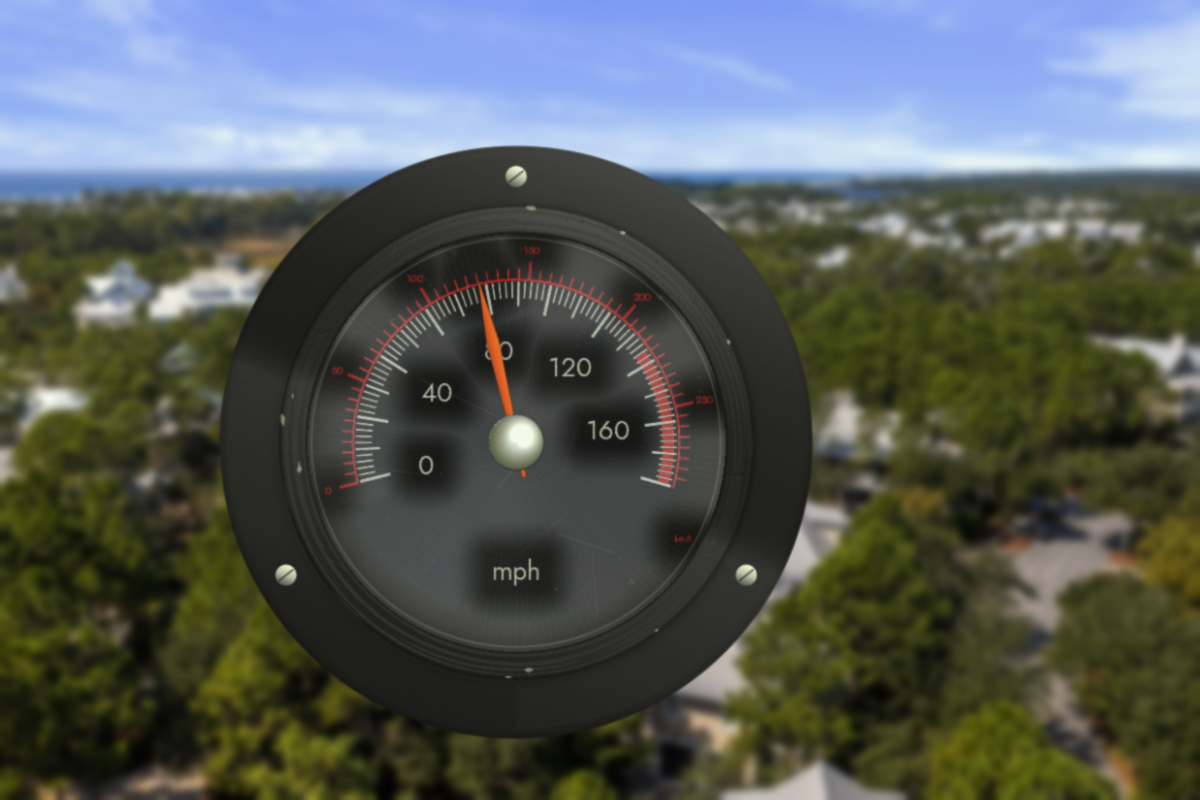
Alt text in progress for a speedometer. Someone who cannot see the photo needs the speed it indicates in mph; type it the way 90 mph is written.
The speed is 78 mph
